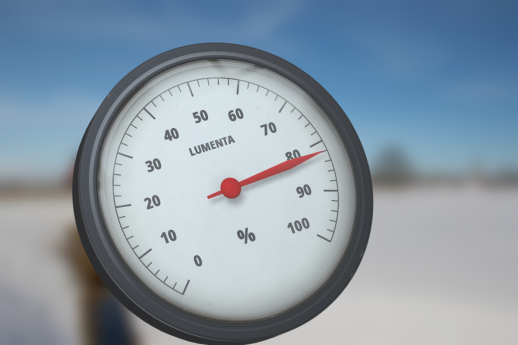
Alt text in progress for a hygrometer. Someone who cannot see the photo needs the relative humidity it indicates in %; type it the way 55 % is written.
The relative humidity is 82 %
